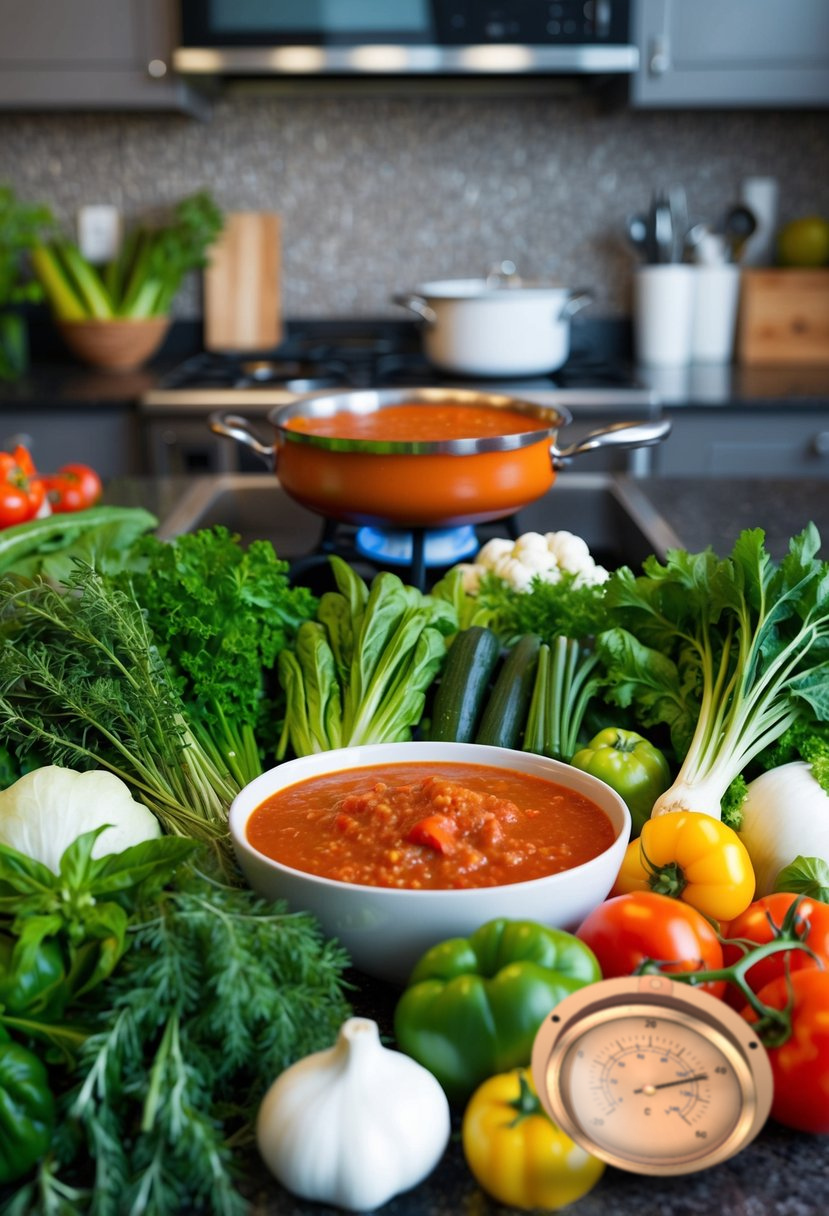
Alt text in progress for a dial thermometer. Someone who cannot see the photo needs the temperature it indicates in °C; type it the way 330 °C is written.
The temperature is 40 °C
